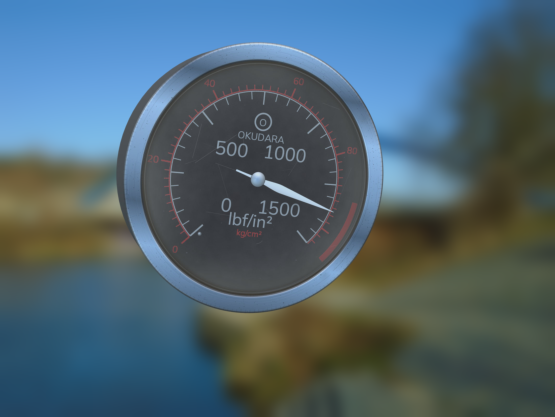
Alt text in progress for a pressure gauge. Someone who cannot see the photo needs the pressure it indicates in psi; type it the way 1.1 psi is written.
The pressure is 1350 psi
